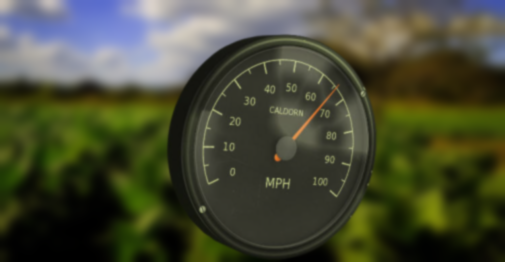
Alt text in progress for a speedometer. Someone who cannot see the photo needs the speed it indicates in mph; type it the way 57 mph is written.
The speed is 65 mph
